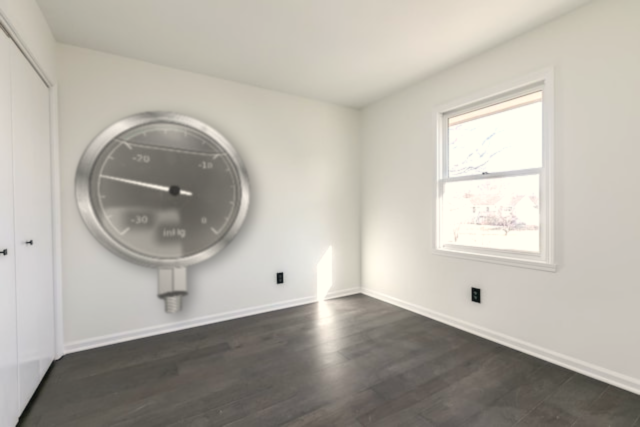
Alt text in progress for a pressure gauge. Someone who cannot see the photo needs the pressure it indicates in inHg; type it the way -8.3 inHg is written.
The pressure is -24 inHg
